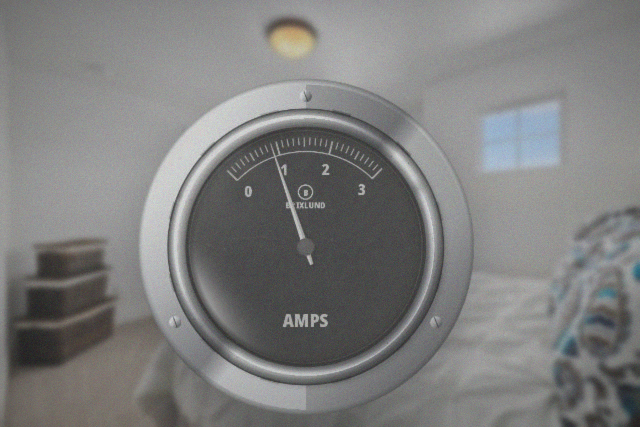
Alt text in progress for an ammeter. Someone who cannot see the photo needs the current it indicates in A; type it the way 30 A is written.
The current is 0.9 A
